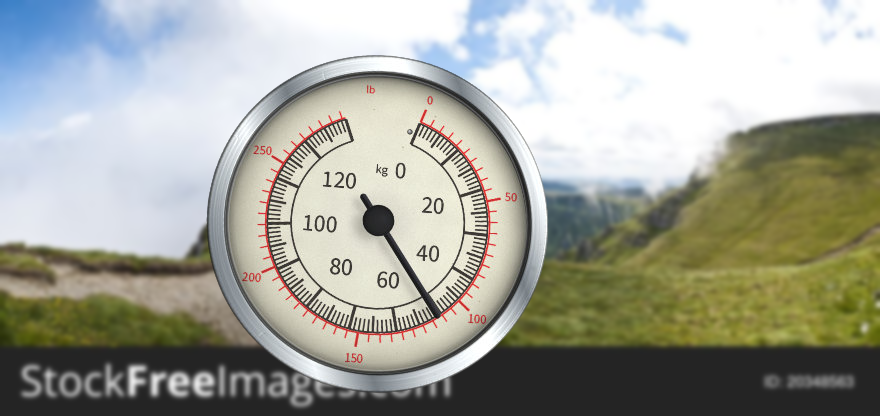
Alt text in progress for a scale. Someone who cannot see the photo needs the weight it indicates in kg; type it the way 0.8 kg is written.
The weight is 51 kg
